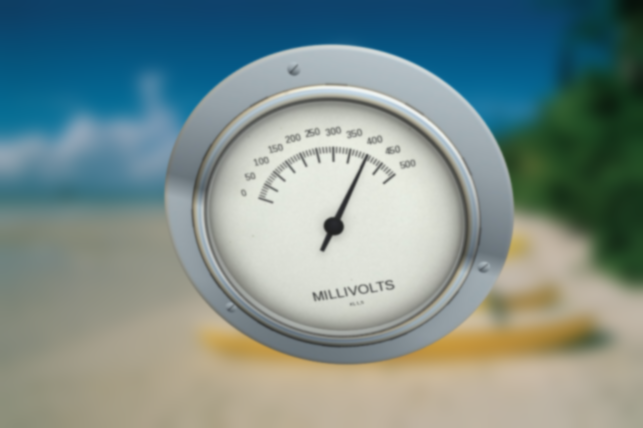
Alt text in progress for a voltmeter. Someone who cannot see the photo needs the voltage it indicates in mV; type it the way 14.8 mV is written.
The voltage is 400 mV
